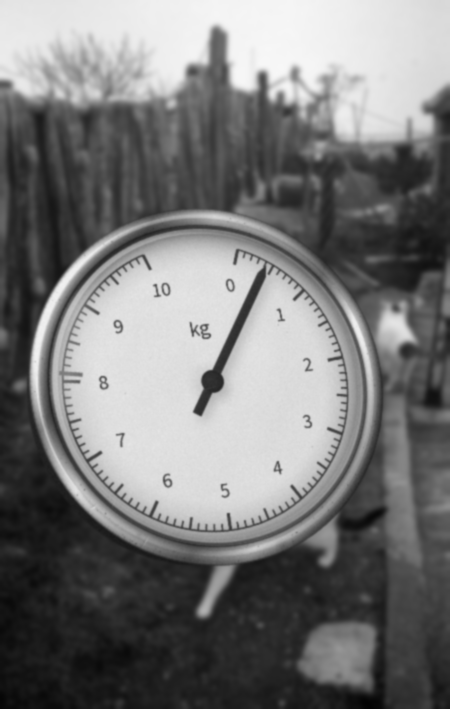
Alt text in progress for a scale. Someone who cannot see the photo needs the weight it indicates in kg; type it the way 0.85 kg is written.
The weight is 0.4 kg
